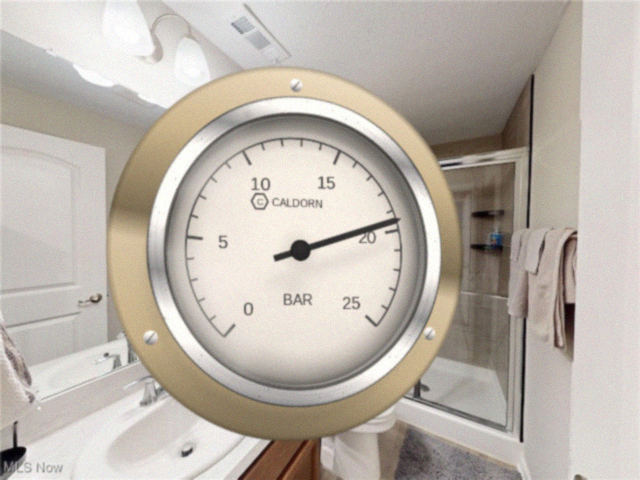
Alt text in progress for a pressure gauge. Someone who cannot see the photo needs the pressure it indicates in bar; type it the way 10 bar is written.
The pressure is 19.5 bar
